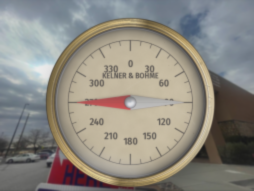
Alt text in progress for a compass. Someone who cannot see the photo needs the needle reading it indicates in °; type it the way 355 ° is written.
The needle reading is 270 °
